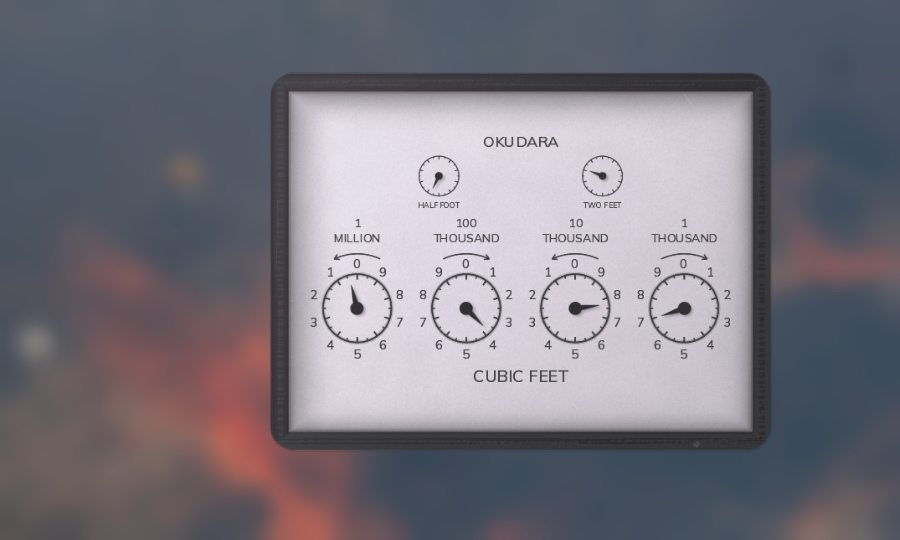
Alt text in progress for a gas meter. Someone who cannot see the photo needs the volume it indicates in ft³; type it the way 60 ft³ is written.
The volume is 37700 ft³
